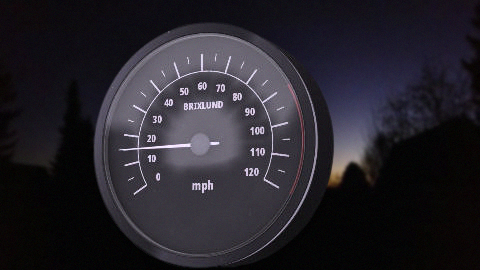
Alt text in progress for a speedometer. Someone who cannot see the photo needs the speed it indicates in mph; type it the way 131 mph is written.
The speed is 15 mph
